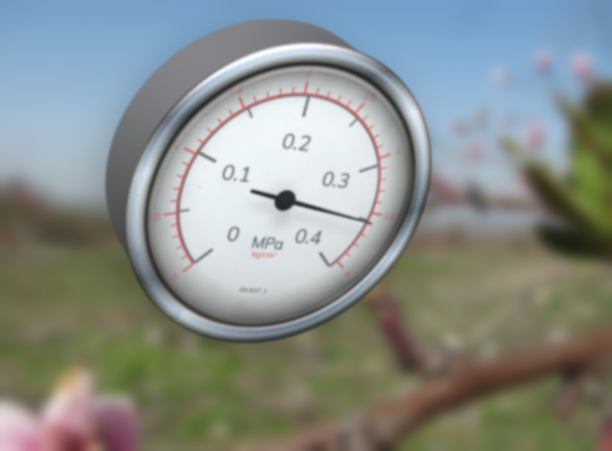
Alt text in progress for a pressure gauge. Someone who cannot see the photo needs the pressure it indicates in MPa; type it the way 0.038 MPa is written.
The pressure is 0.35 MPa
